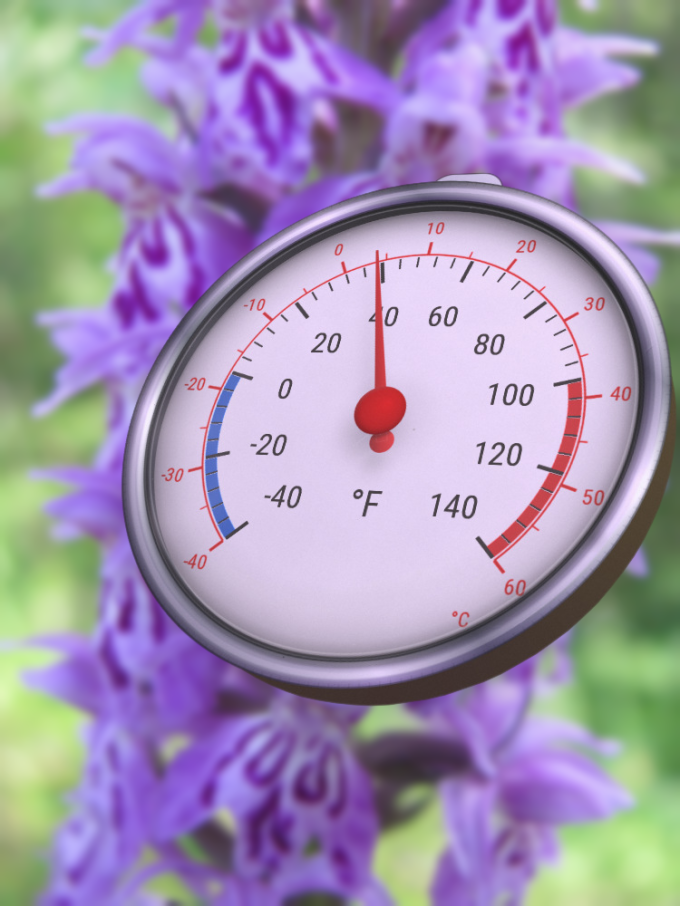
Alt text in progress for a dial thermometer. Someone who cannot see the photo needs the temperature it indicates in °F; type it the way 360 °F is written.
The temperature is 40 °F
